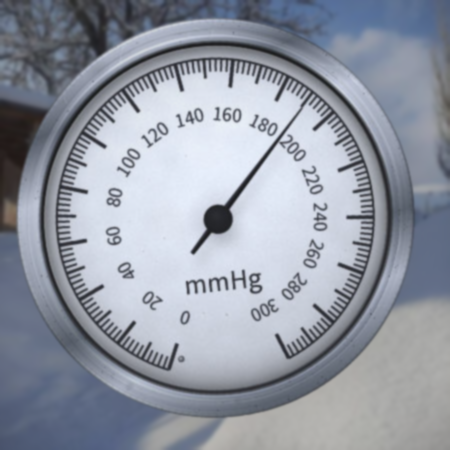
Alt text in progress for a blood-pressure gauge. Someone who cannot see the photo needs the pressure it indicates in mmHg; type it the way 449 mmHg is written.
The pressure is 190 mmHg
